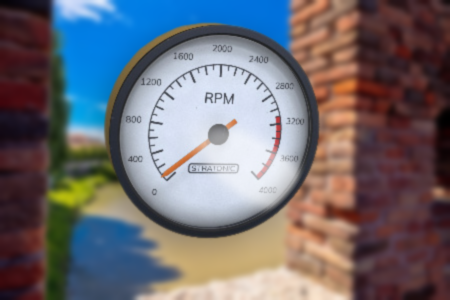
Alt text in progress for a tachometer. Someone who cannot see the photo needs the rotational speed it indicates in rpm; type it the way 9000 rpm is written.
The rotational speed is 100 rpm
